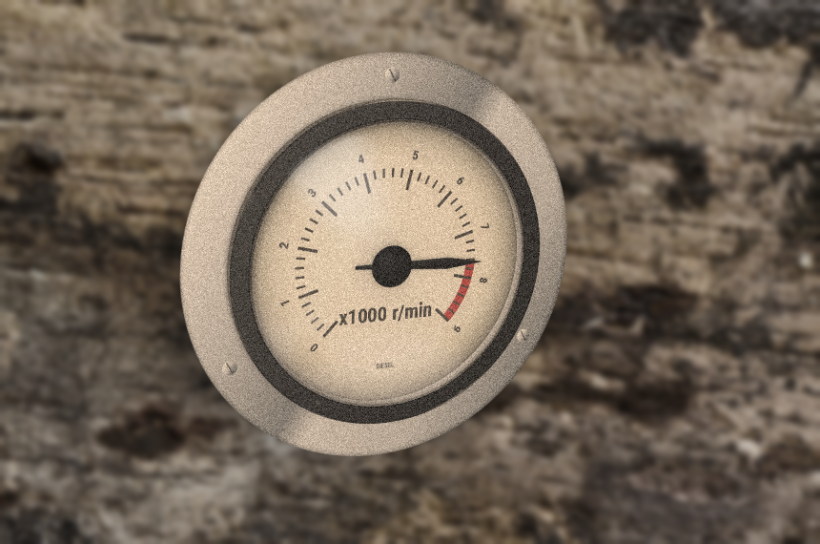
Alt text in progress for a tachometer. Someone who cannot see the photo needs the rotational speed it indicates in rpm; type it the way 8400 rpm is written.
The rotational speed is 7600 rpm
